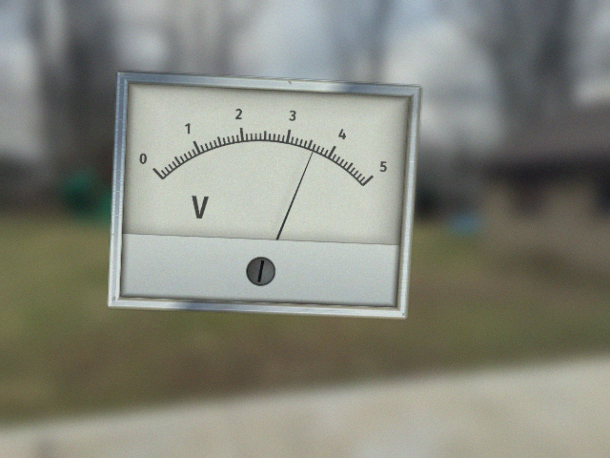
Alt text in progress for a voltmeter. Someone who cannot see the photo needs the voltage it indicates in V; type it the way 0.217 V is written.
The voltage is 3.6 V
